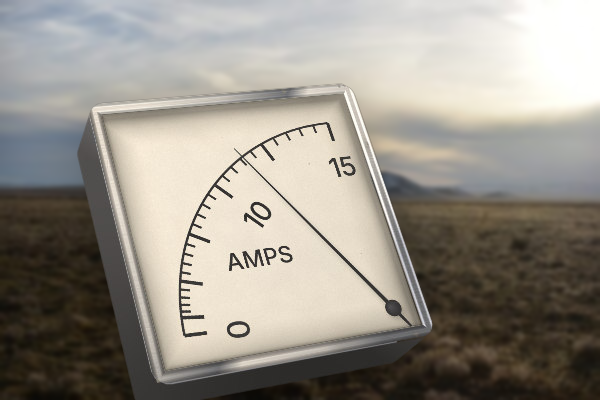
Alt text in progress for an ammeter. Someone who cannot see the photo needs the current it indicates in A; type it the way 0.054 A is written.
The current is 11.5 A
